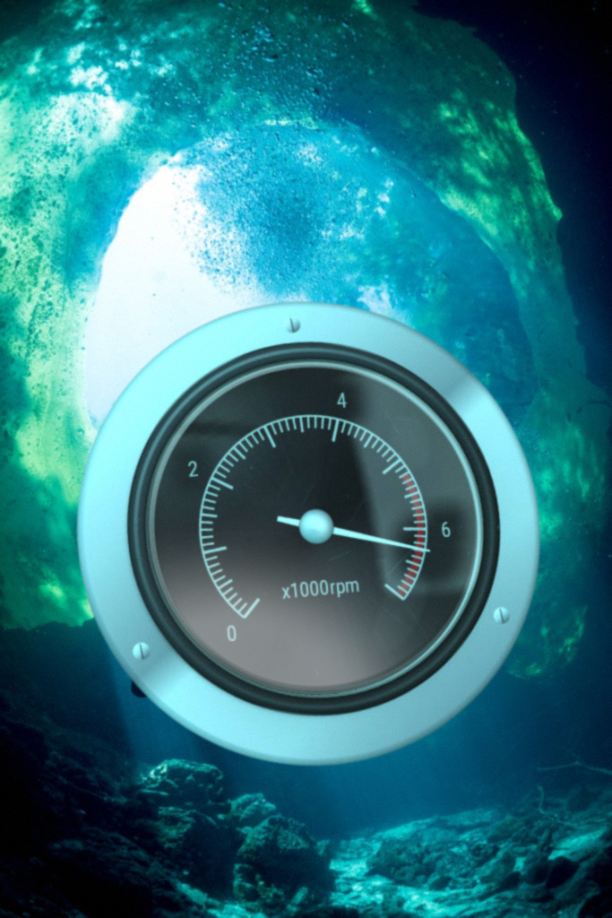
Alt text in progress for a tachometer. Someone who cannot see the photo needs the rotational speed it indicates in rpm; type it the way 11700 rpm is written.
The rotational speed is 6300 rpm
